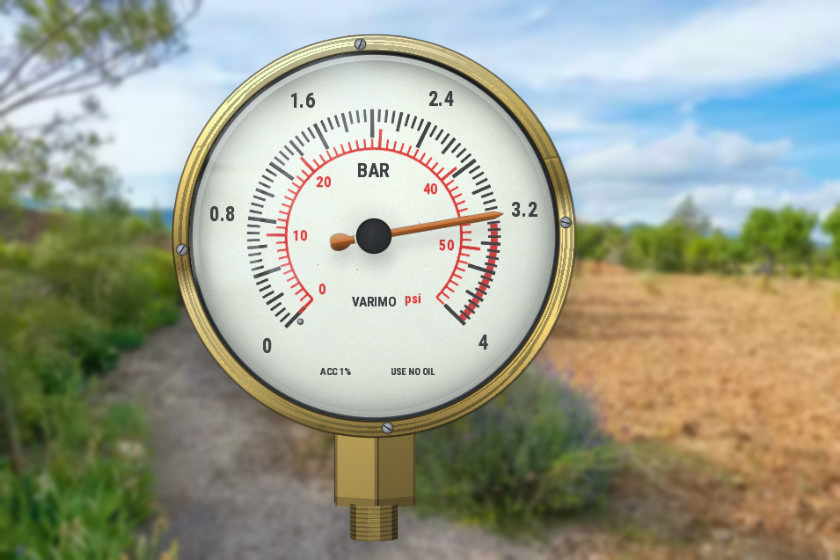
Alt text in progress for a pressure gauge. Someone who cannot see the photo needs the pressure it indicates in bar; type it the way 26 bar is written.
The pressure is 3.2 bar
